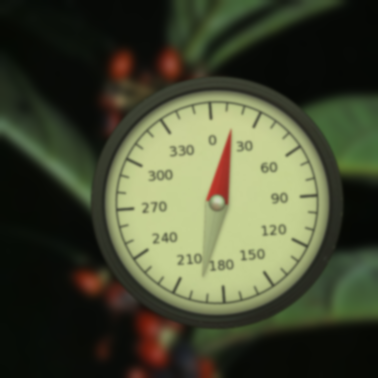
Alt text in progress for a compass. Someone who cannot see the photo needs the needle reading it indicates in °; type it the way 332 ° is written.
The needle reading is 15 °
